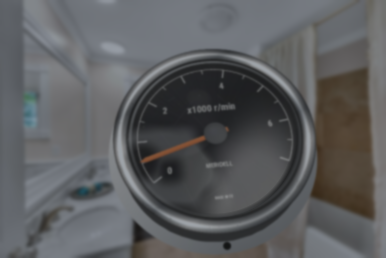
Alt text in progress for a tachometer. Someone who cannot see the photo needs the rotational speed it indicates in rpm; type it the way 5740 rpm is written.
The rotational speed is 500 rpm
